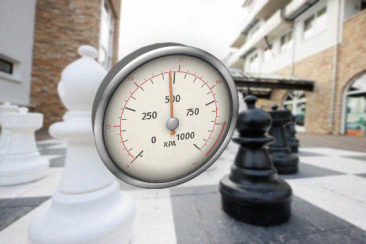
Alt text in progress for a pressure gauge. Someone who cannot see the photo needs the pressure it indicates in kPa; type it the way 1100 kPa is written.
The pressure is 475 kPa
